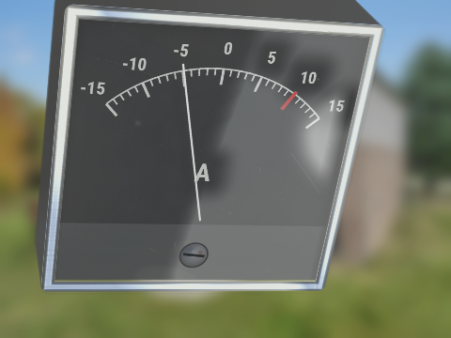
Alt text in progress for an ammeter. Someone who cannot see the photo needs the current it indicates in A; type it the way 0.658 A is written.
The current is -5 A
